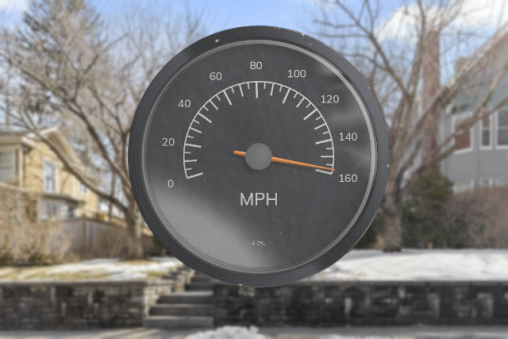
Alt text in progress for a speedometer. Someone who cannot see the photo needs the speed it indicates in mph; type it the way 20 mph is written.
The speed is 157.5 mph
